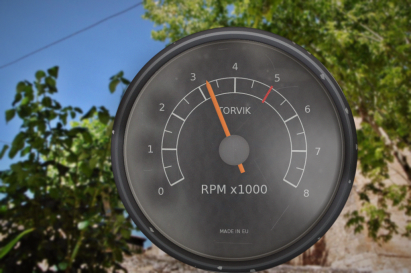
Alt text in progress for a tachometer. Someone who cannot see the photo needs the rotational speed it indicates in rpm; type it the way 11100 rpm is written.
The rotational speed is 3250 rpm
